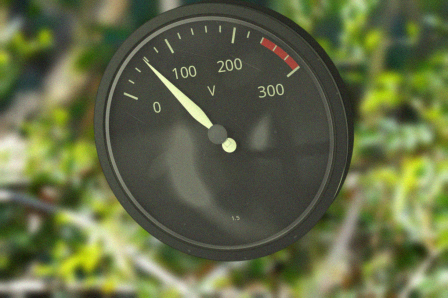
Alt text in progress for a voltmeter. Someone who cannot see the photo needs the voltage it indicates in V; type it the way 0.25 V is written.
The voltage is 60 V
